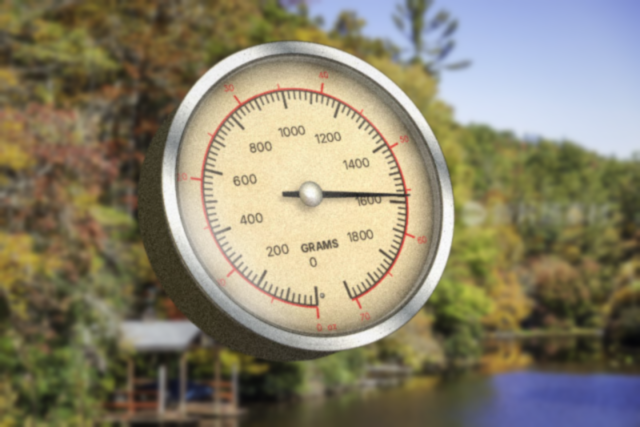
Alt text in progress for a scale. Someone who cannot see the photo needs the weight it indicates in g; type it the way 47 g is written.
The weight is 1580 g
